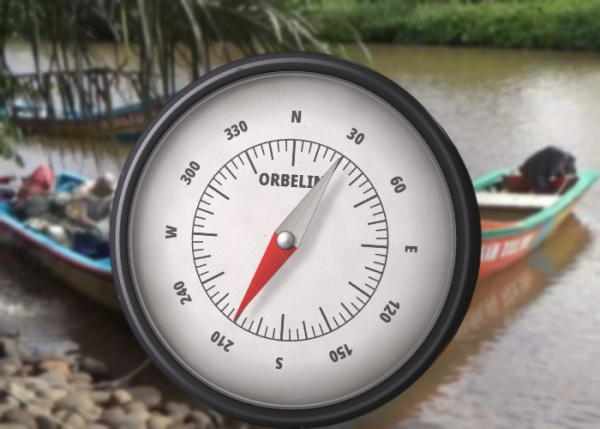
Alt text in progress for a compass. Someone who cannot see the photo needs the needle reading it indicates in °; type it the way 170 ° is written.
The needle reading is 210 °
